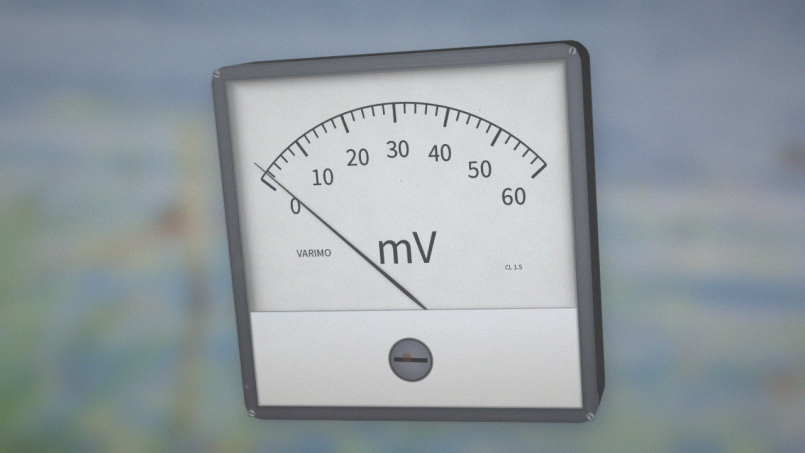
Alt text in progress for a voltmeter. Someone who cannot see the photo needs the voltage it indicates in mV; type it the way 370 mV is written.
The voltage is 2 mV
